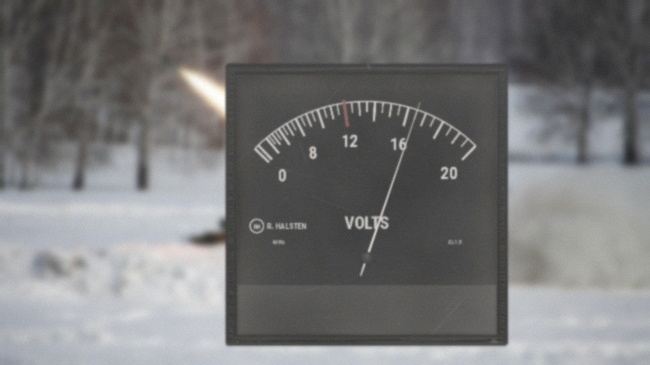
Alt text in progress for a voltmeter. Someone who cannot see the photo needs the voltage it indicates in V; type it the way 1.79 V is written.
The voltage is 16.5 V
